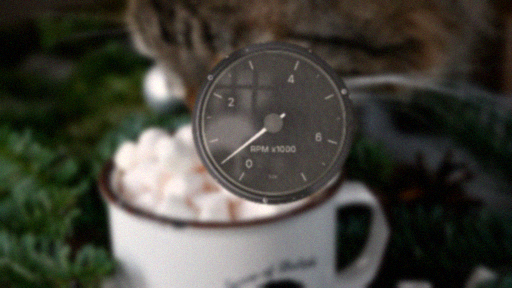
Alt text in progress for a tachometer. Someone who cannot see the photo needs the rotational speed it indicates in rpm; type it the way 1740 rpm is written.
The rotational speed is 500 rpm
